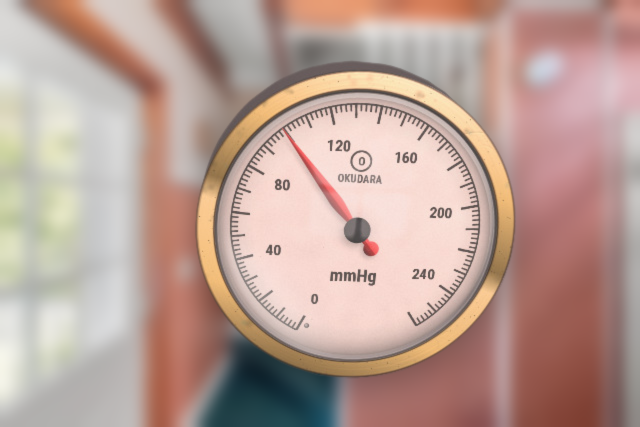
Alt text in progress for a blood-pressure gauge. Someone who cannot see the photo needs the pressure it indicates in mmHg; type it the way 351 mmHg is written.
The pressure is 100 mmHg
